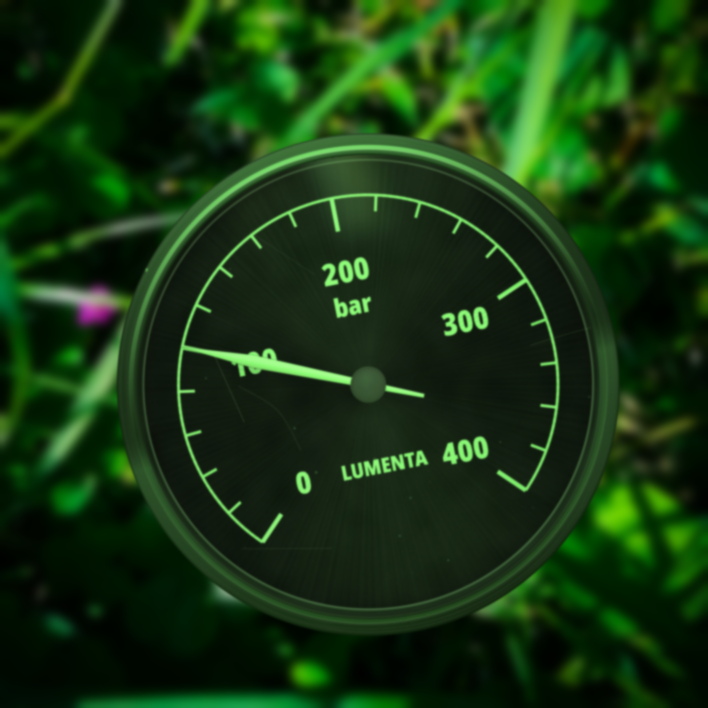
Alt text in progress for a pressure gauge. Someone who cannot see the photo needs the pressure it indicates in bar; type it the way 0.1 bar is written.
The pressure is 100 bar
